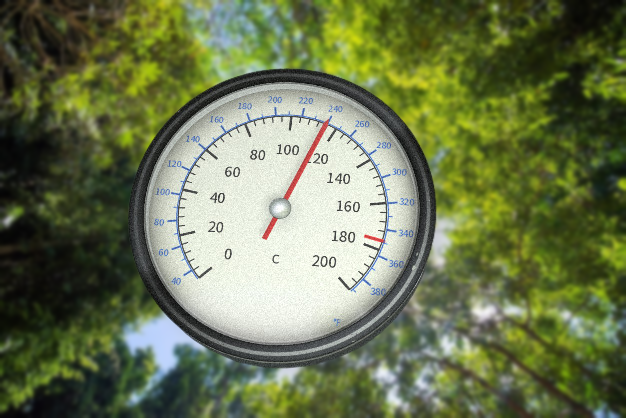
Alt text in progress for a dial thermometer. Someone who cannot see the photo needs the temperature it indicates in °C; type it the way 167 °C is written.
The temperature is 116 °C
